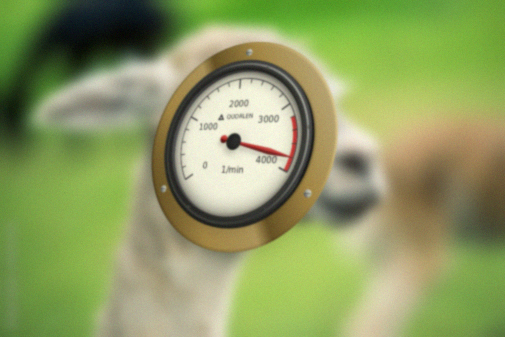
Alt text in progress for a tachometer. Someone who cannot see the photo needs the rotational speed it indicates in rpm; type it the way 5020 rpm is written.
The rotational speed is 3800 rpm
